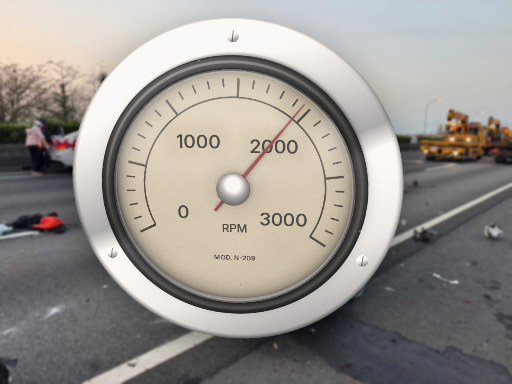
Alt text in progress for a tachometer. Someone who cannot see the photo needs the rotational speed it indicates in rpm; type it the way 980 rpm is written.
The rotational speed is 1950 rpm
